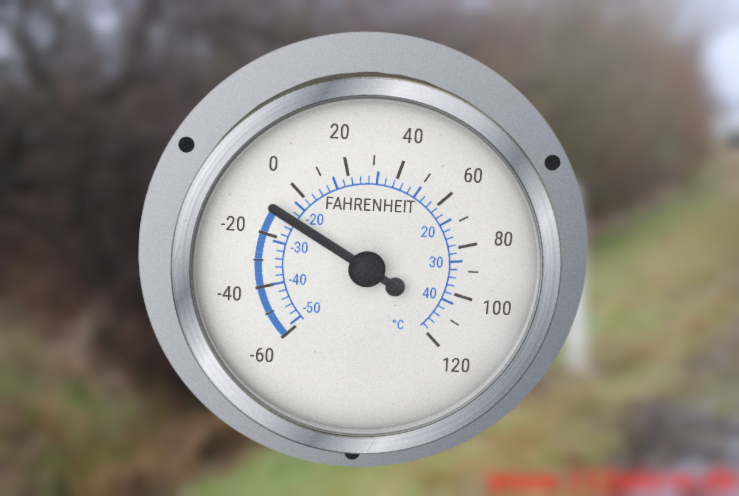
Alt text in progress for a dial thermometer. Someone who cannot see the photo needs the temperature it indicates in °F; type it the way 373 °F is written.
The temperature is -10 °F
